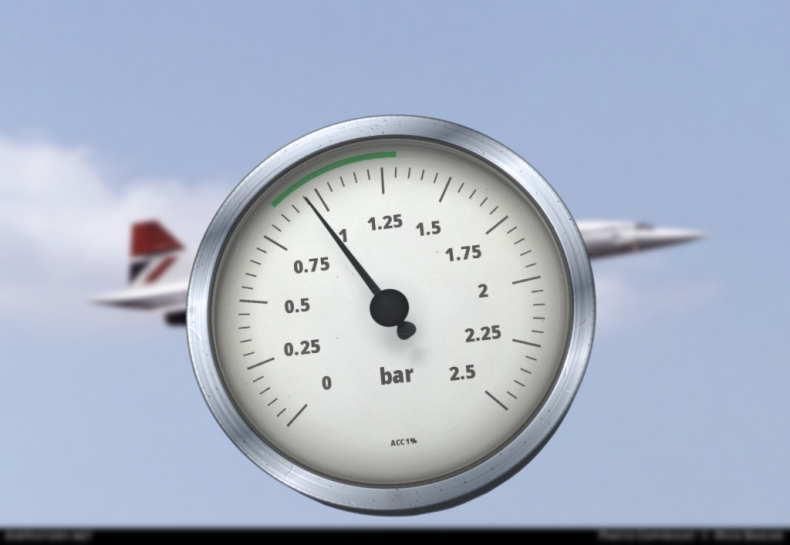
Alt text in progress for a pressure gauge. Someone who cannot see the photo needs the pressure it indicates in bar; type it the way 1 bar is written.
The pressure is 0.95 bar
